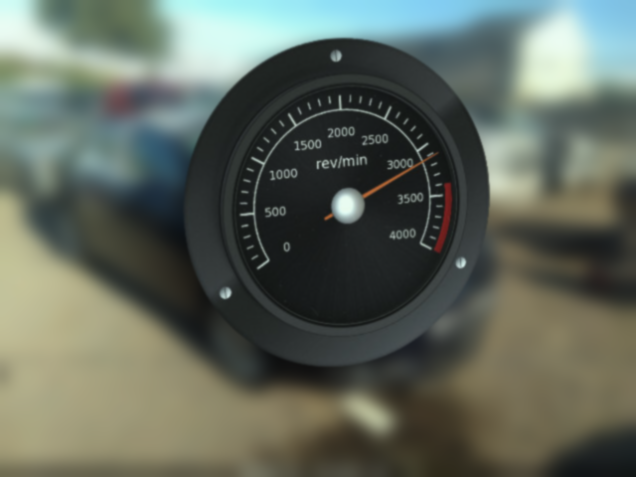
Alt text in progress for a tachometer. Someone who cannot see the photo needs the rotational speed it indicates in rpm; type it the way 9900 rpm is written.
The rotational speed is 3100 rpm
